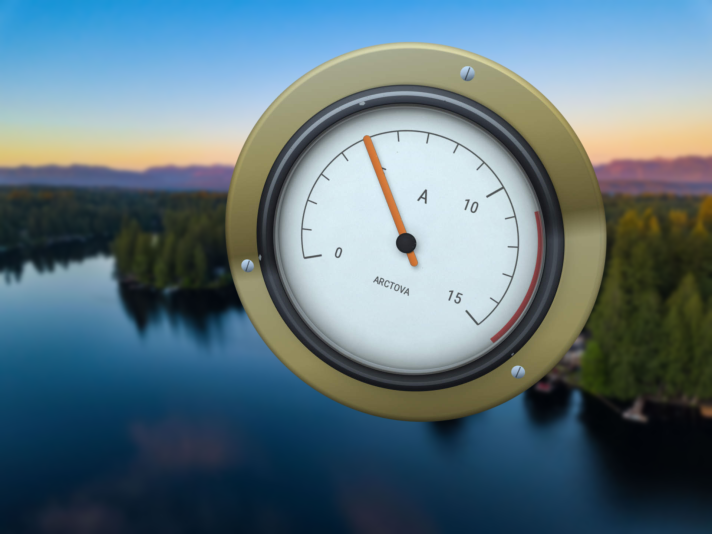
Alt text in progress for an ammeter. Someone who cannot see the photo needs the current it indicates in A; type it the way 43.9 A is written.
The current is 5 A
